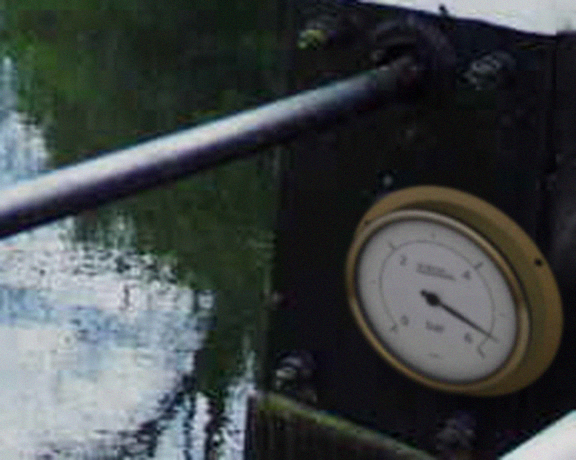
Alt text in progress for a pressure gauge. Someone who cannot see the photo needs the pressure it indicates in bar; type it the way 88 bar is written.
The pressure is 5.5 bar
